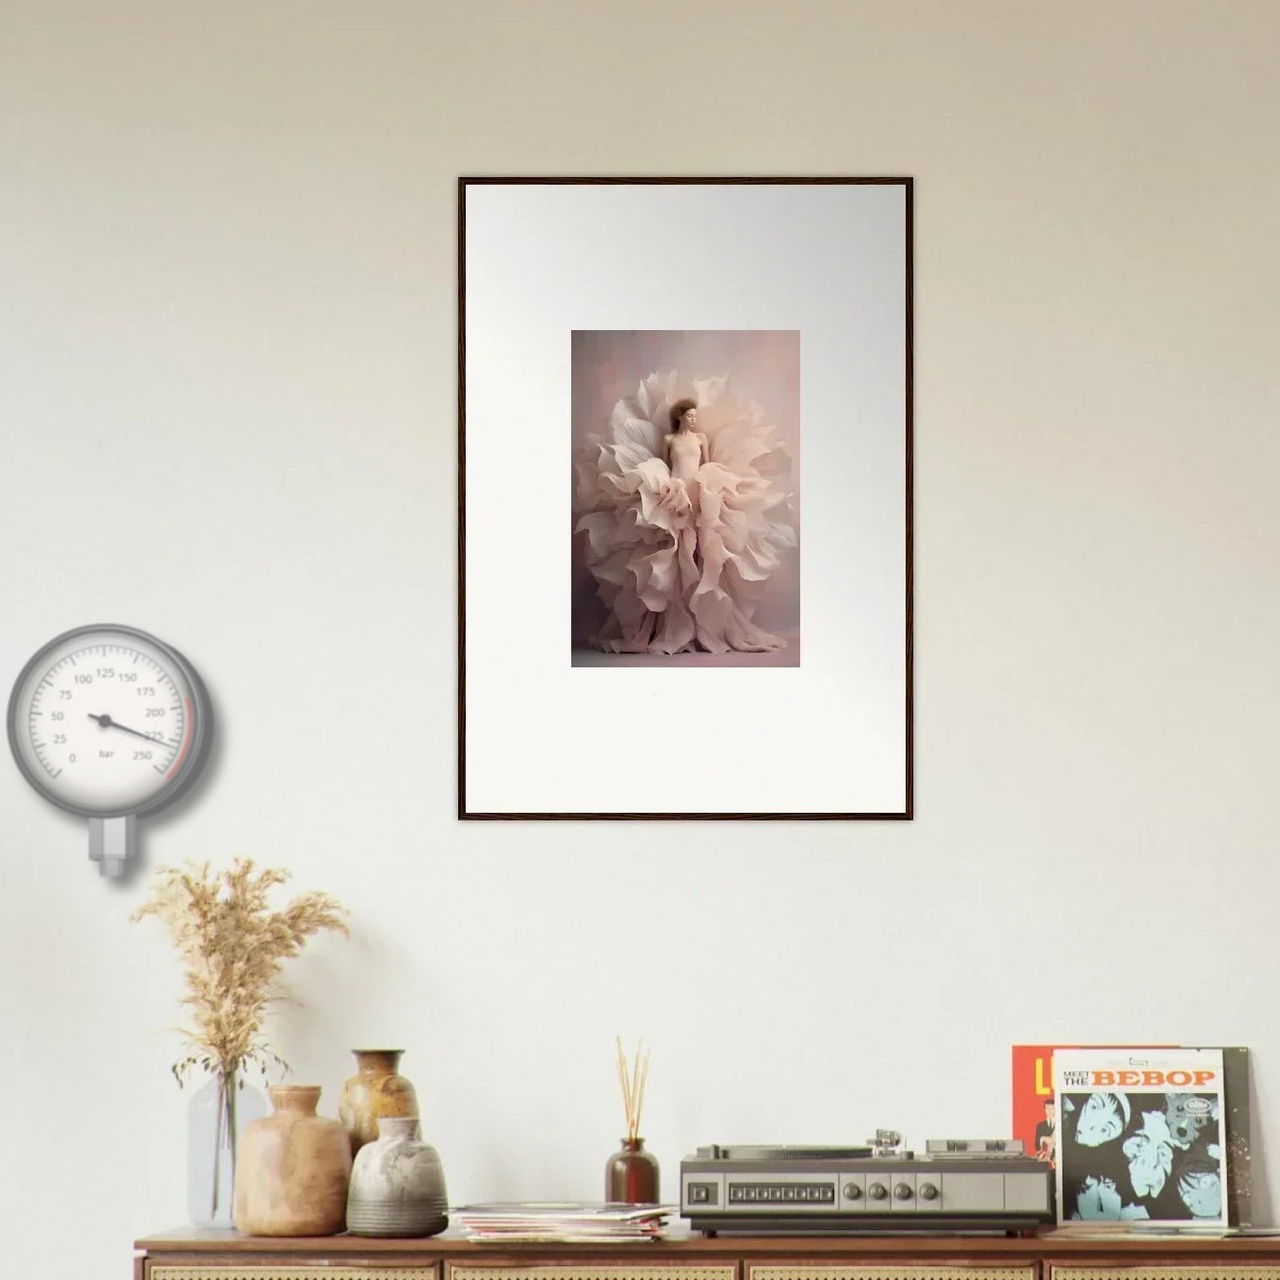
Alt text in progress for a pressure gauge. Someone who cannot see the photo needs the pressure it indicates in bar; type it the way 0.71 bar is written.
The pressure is 230 bar
